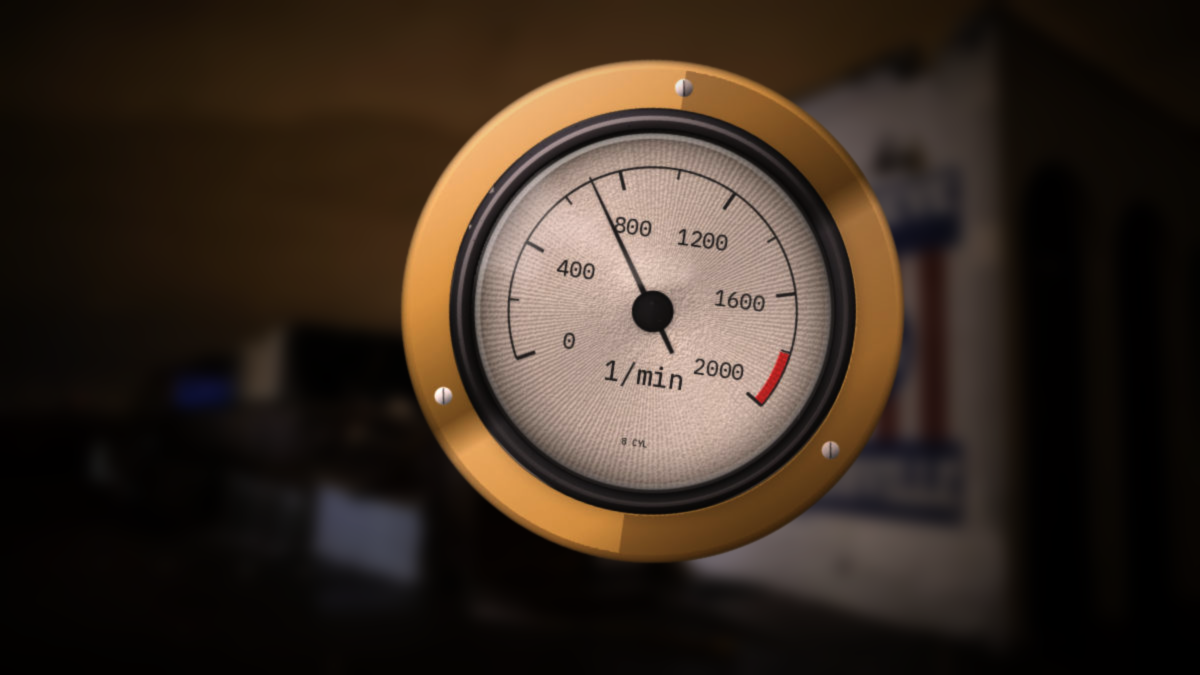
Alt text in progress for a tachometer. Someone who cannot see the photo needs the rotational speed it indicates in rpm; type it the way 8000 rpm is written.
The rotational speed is 700 rpm
